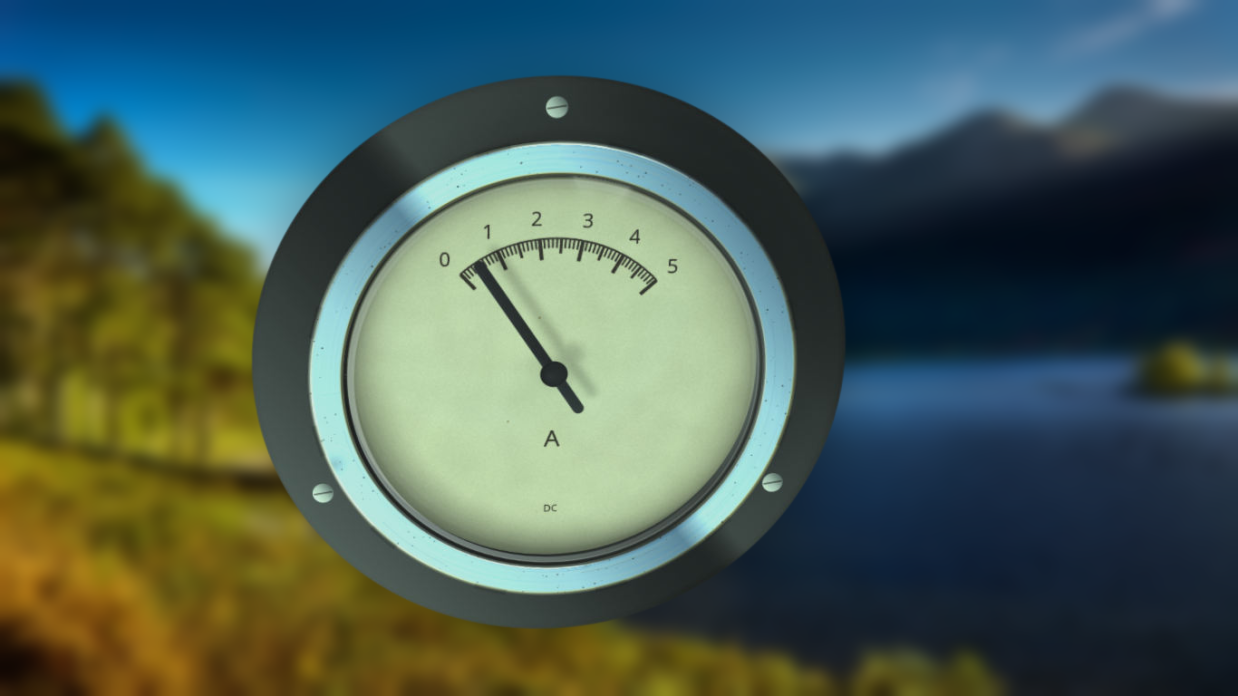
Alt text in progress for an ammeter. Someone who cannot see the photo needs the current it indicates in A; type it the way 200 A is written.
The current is 0.5 A
